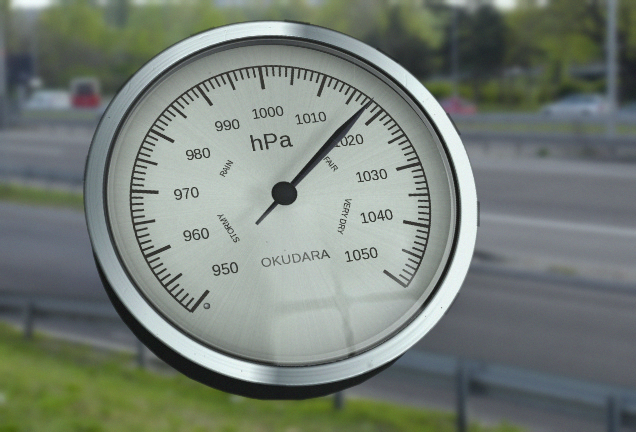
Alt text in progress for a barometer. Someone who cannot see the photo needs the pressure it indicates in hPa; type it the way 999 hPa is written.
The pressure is 1018 hPa
